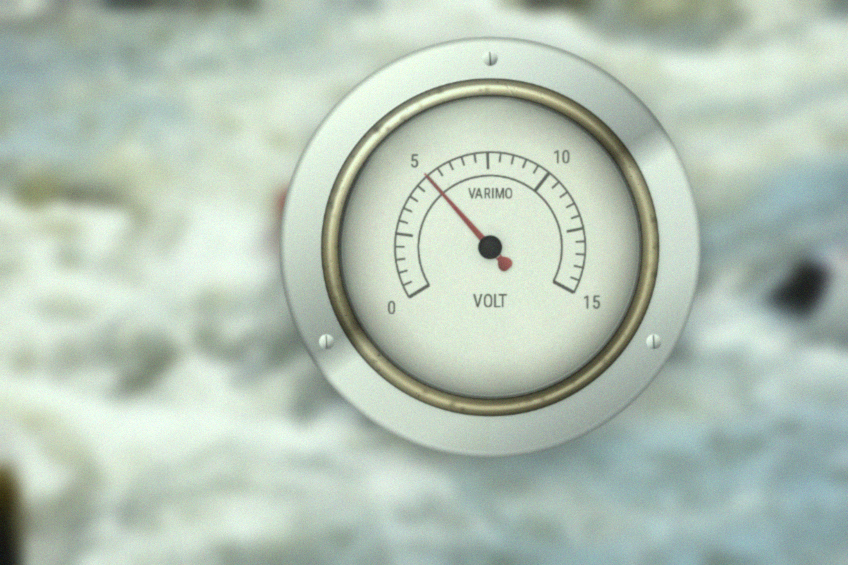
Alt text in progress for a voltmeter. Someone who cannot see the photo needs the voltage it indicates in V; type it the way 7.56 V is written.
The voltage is 5 V
